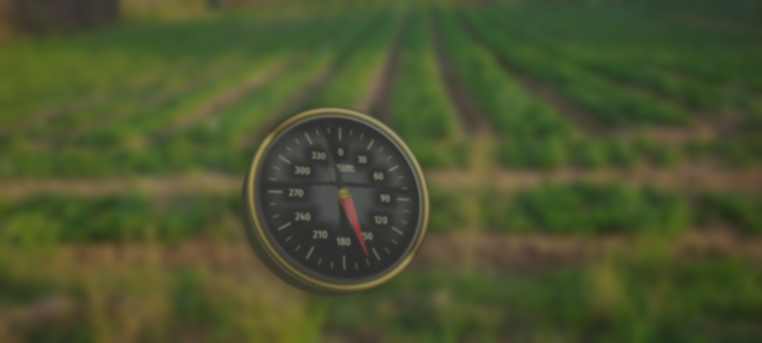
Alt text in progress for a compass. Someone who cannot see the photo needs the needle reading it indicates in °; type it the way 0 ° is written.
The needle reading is 160 °
